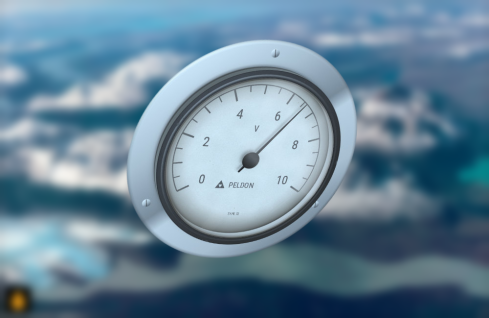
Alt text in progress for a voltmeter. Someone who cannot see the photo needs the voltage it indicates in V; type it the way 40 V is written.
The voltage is 6.5 V
